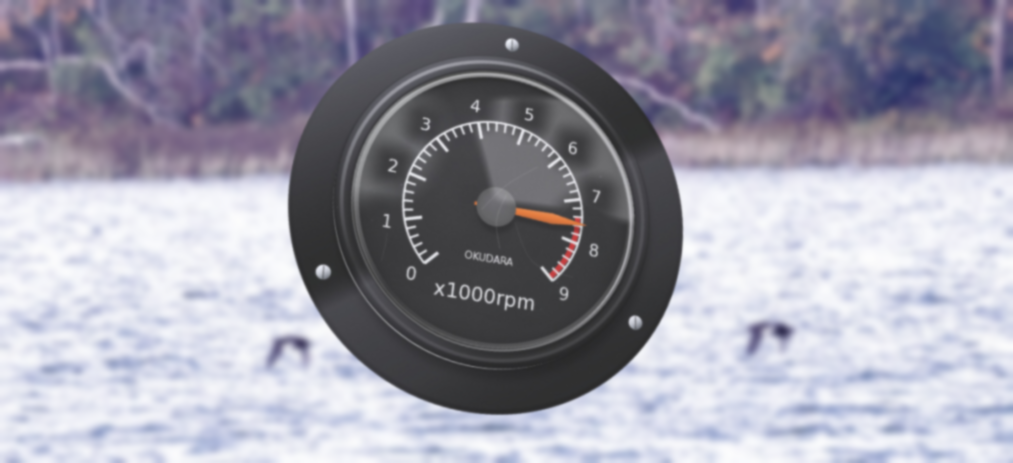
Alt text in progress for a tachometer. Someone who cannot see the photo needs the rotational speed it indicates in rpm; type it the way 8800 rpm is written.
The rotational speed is 7600 rpm
